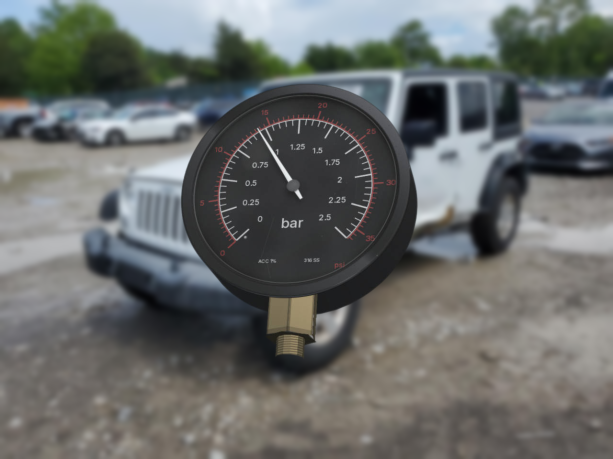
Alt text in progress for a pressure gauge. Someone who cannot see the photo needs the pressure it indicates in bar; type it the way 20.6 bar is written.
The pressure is 0.95 bar
